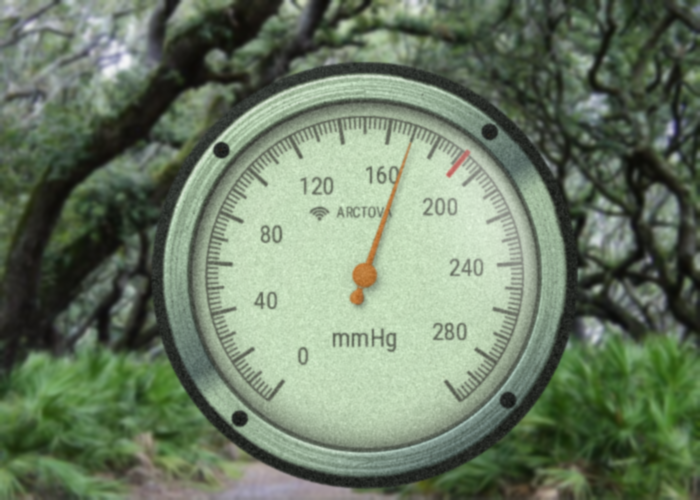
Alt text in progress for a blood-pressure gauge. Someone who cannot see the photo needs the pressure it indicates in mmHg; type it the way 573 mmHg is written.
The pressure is 170 mmHg
